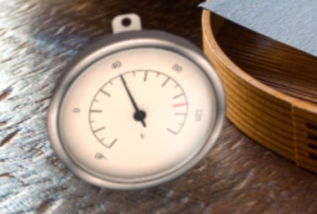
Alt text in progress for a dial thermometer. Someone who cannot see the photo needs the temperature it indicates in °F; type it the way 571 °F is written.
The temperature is 40 °F
